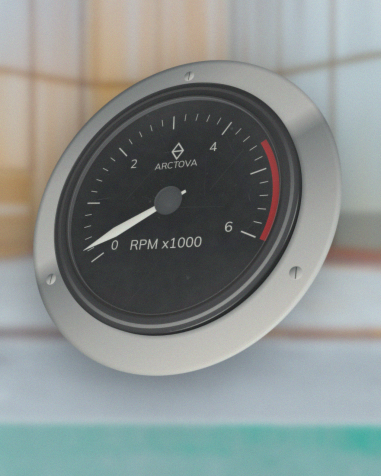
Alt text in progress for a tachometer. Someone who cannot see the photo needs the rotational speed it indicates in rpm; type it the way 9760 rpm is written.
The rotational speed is 200 rpm
